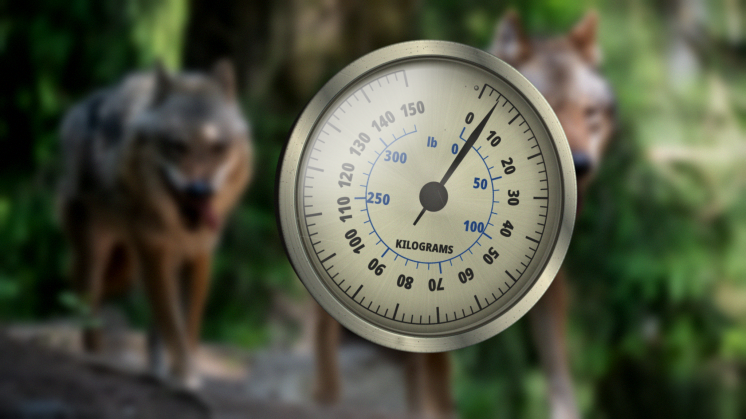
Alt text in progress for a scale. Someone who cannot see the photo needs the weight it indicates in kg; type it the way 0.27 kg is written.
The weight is 4 kg
